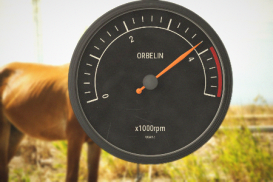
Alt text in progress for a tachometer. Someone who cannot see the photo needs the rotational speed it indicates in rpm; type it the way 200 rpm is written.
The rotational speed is 3800 rpm
